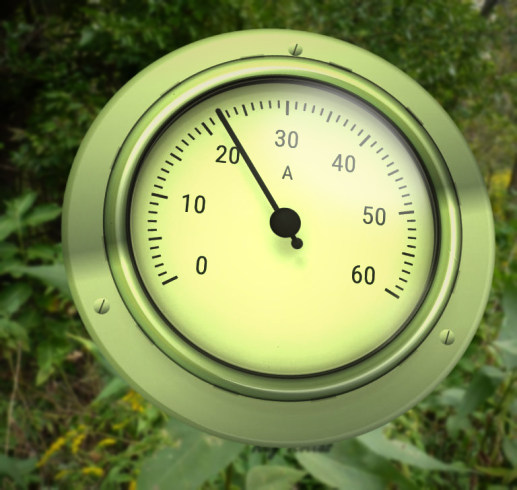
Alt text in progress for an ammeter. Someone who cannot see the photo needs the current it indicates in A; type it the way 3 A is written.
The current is 22 A
